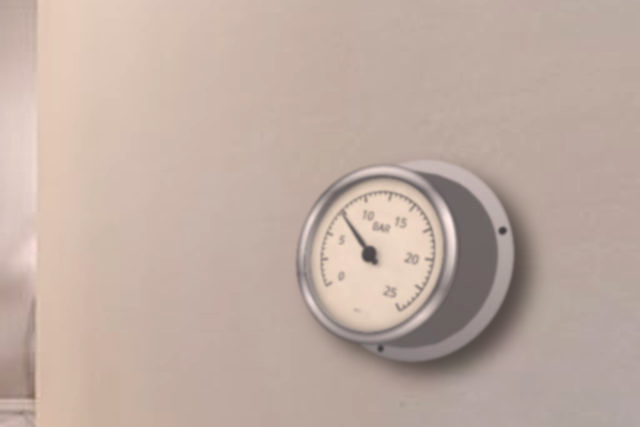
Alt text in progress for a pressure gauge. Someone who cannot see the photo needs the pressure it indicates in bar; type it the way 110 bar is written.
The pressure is 7.5 bar
